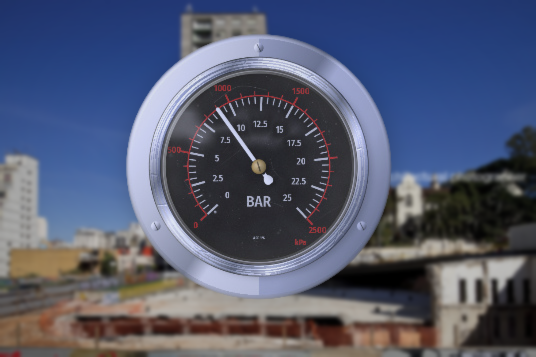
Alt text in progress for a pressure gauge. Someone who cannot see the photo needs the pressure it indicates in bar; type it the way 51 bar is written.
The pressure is 9 bar
